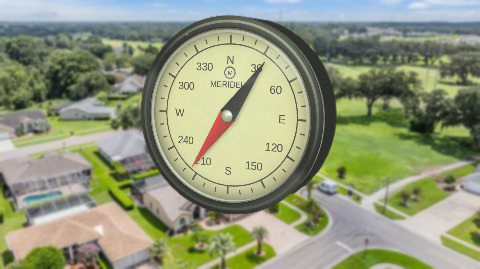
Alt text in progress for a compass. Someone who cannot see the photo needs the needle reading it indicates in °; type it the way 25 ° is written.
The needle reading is 215 °
